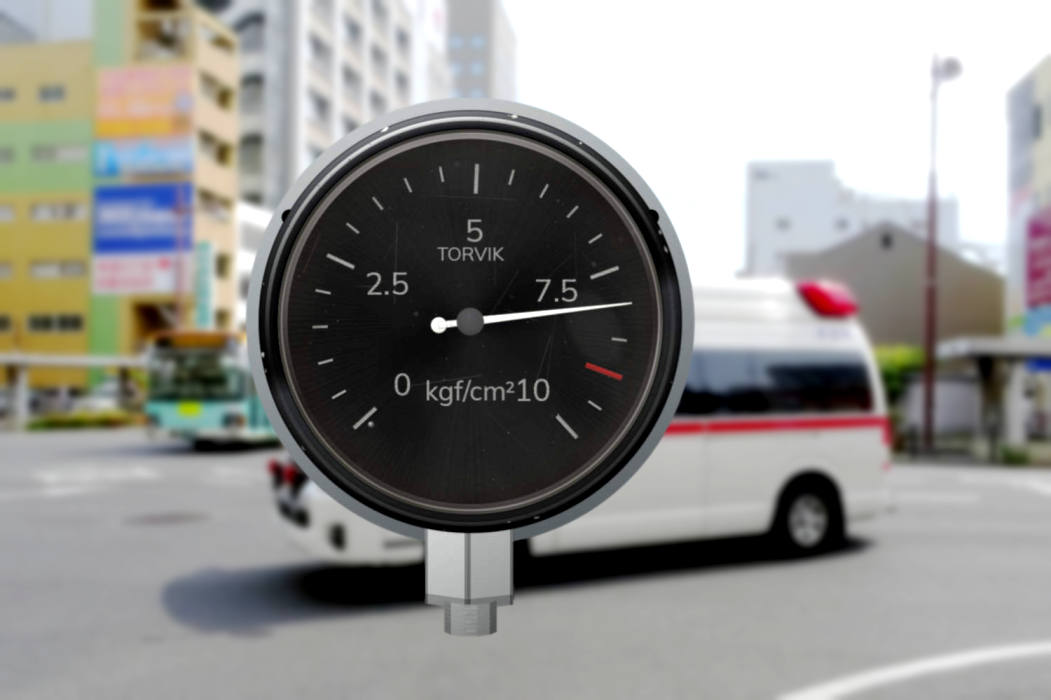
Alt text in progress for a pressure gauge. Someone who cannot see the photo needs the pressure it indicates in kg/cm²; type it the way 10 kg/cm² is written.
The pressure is 8 kg/cm²
